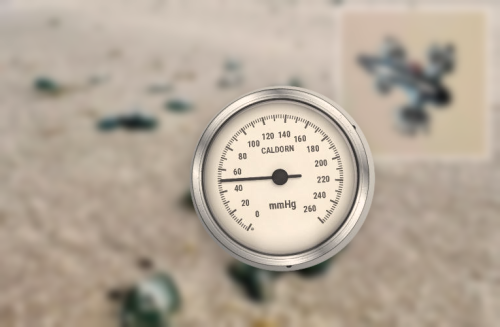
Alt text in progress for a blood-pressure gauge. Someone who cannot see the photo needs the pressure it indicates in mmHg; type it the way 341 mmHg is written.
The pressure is 50 mmHg
